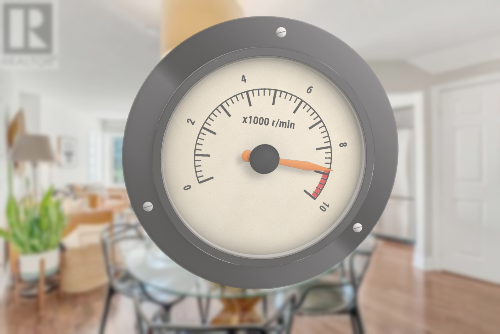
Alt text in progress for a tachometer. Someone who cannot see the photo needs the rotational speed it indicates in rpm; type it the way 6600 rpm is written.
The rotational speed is 8800 rpm
